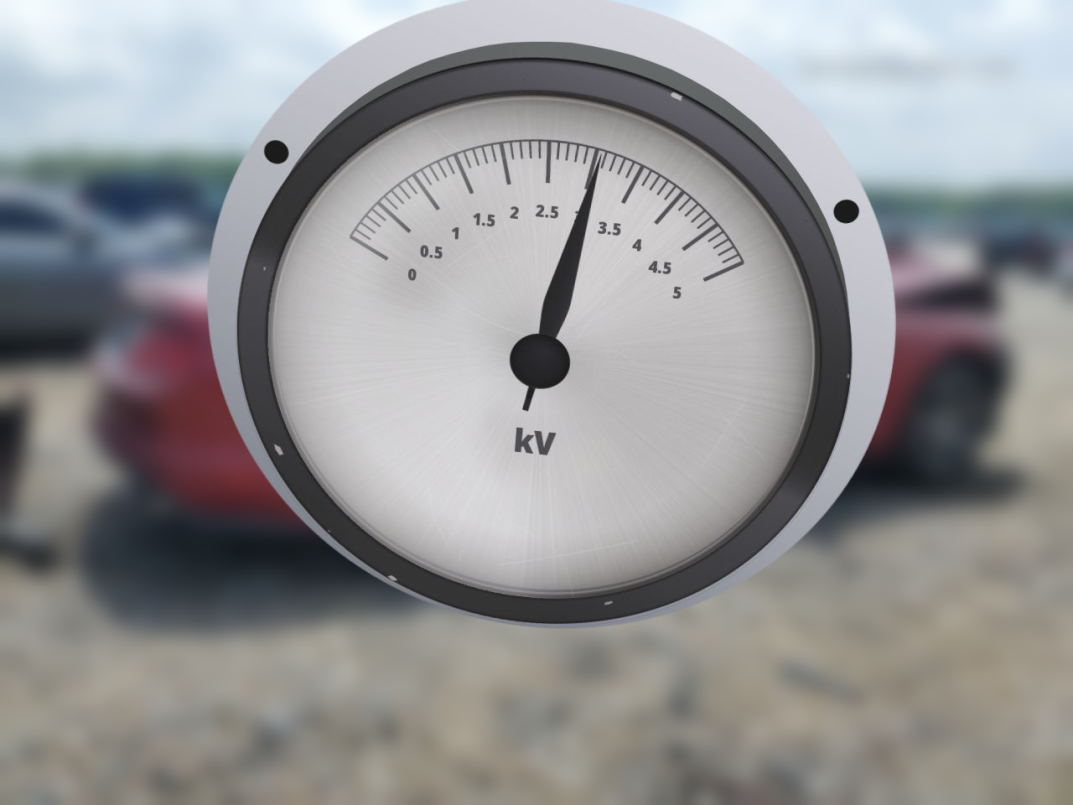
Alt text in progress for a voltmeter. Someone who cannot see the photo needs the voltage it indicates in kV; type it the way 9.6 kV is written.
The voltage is 3.05 kV
